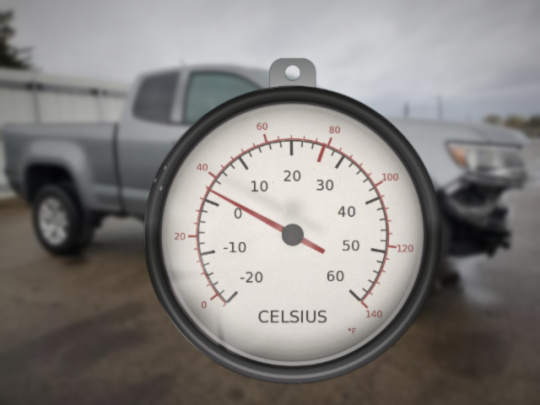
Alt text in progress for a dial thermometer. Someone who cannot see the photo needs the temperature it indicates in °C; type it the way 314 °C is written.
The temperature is 2 °C
